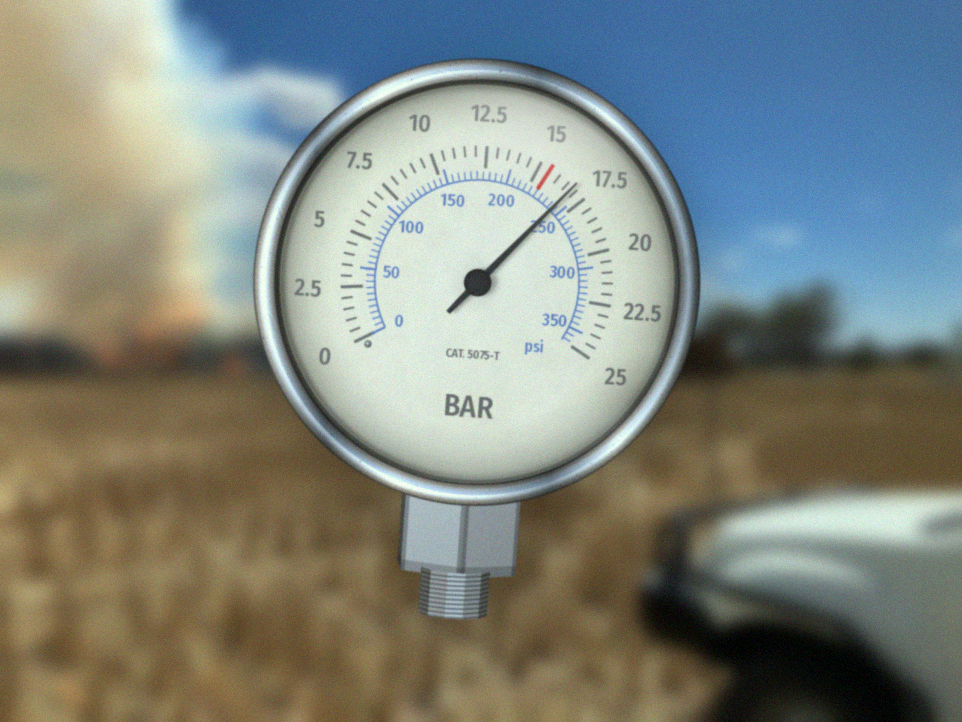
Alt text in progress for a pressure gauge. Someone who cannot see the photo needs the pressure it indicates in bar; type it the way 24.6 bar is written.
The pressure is 16.75 bar
